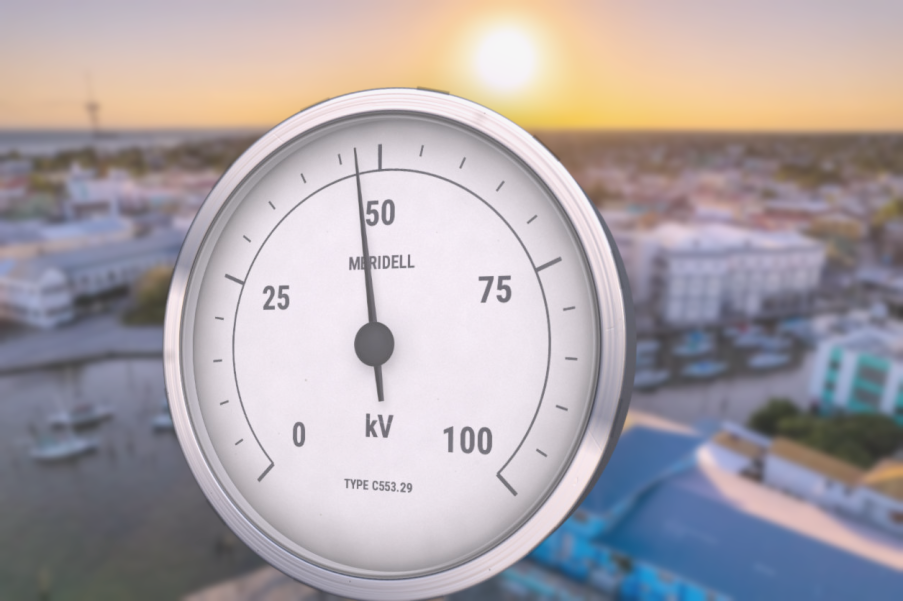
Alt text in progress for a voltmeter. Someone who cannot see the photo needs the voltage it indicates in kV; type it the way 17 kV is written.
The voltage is 47.5 kV
